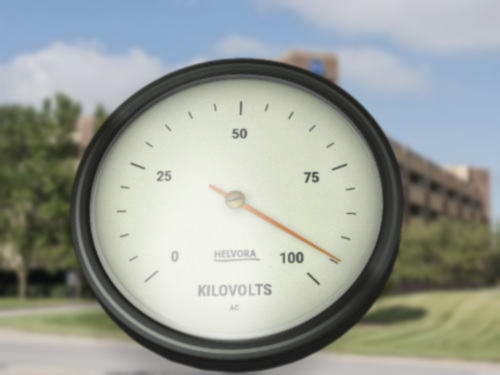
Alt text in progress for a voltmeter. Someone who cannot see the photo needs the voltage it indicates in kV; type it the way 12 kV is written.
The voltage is 95 kV
